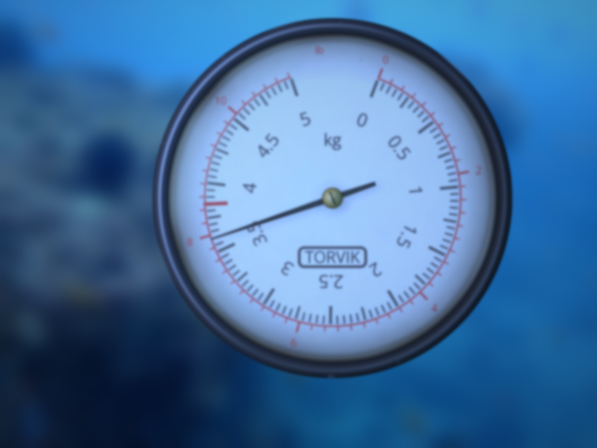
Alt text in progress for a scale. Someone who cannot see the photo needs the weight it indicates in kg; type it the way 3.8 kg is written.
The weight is 3.6 kg
